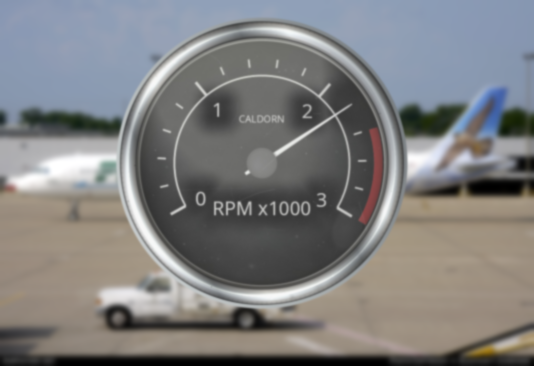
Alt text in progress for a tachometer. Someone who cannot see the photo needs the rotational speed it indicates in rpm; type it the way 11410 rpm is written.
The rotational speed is 2200 rpm
